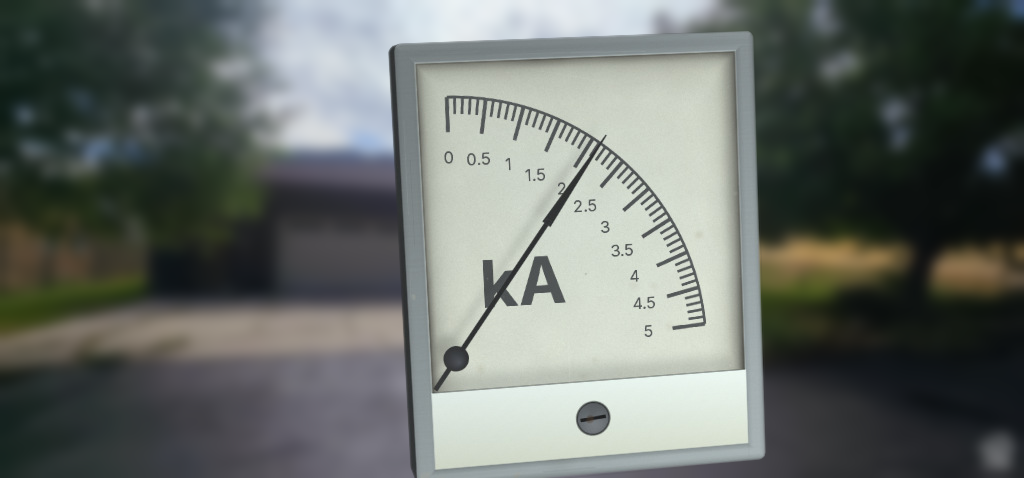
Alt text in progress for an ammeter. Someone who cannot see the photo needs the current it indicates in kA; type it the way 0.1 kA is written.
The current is 2.1 kA
